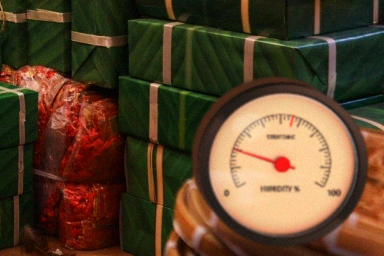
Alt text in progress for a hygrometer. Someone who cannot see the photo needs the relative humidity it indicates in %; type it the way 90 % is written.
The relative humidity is 20 %
